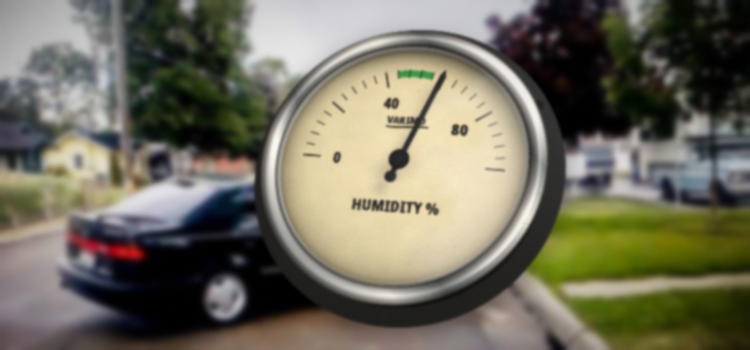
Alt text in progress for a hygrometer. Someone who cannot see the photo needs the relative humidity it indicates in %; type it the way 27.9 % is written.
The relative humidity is 60 %
